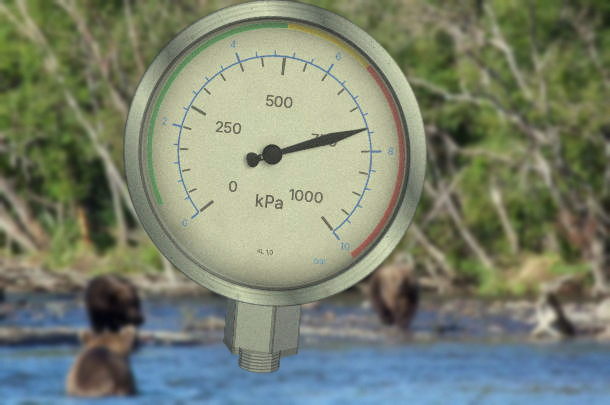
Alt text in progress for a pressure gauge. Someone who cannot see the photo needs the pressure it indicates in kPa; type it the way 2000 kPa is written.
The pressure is 750 kPa
